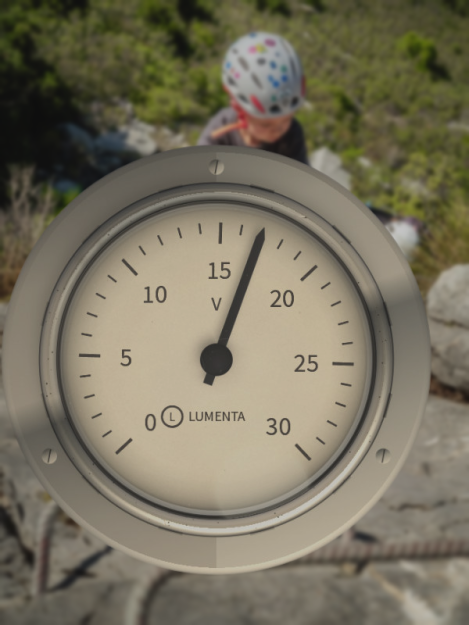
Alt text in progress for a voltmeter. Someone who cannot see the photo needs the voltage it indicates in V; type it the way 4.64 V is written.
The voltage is 17 V
